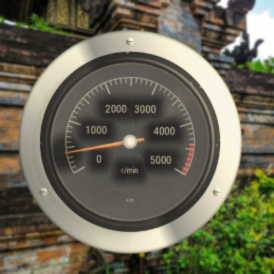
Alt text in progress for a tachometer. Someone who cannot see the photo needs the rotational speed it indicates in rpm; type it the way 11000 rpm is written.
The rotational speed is 400 rpm
